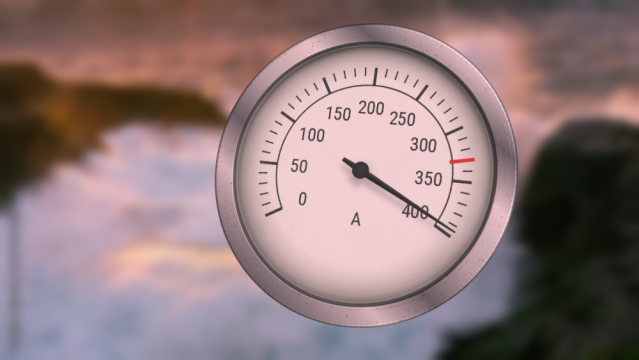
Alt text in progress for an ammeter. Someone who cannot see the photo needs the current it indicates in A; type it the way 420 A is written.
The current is 395 A
